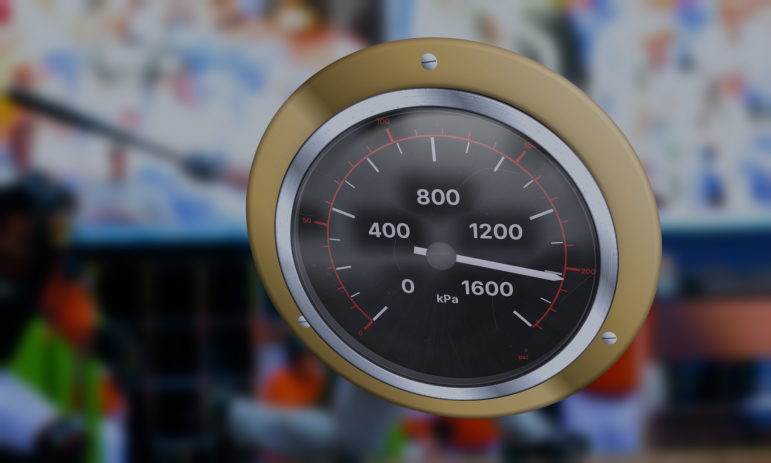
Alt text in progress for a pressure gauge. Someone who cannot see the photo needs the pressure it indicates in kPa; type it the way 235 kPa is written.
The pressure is 1400 kPa
